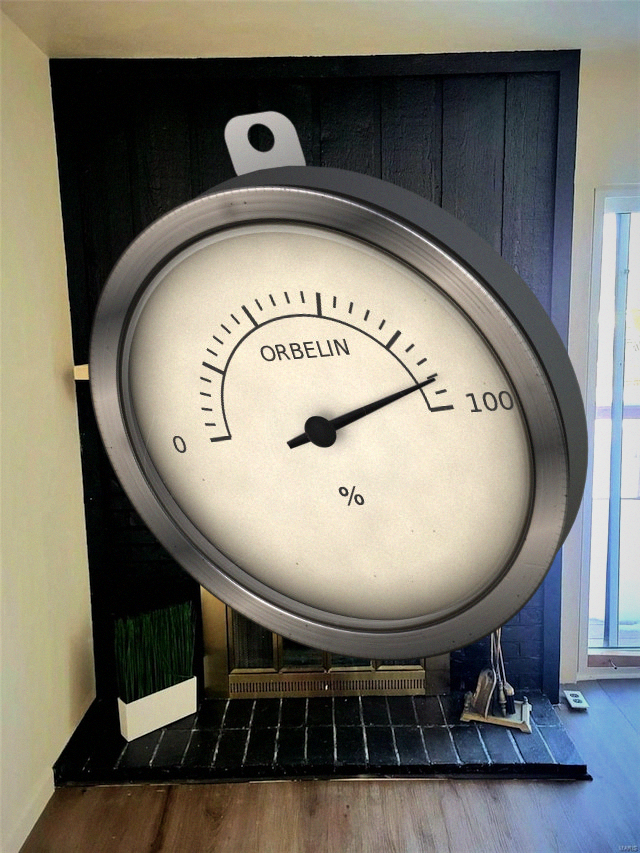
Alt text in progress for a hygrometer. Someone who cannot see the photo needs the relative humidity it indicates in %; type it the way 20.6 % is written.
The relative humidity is 92 %
